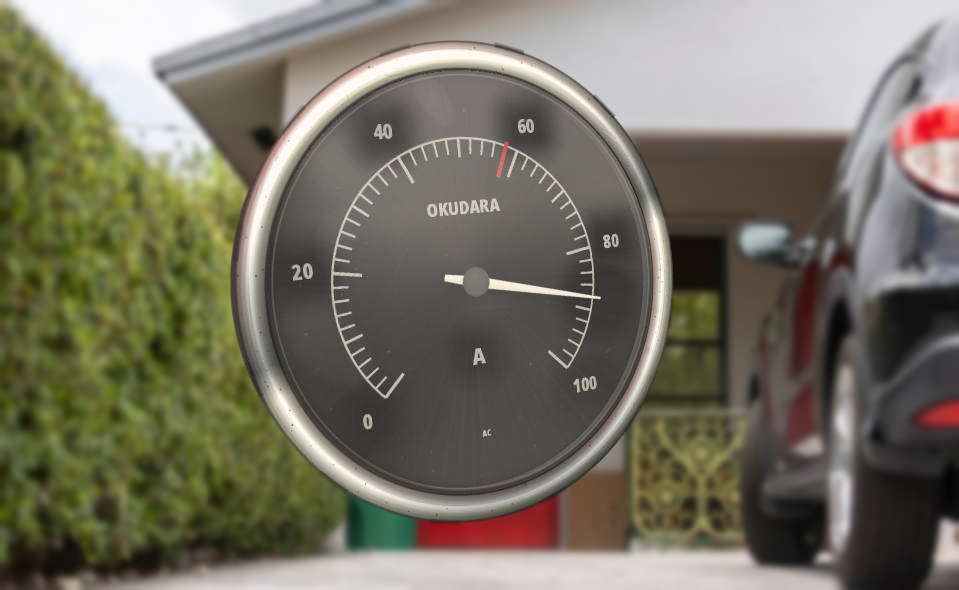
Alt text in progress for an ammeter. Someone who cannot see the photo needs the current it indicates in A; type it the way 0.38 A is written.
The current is 88 A
